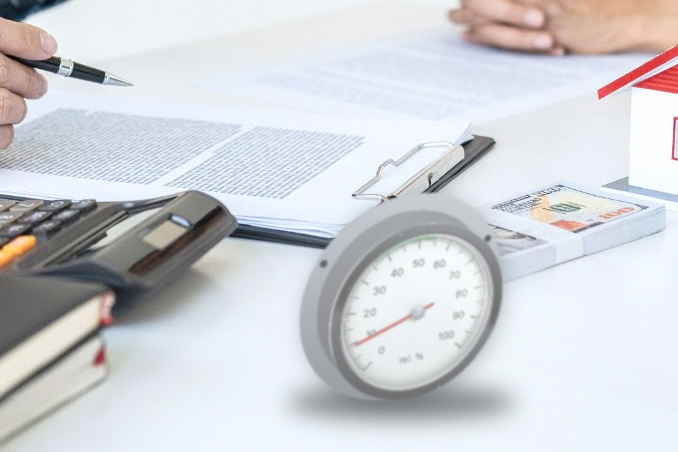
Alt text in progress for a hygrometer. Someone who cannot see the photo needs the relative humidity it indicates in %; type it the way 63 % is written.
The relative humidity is 10 %
